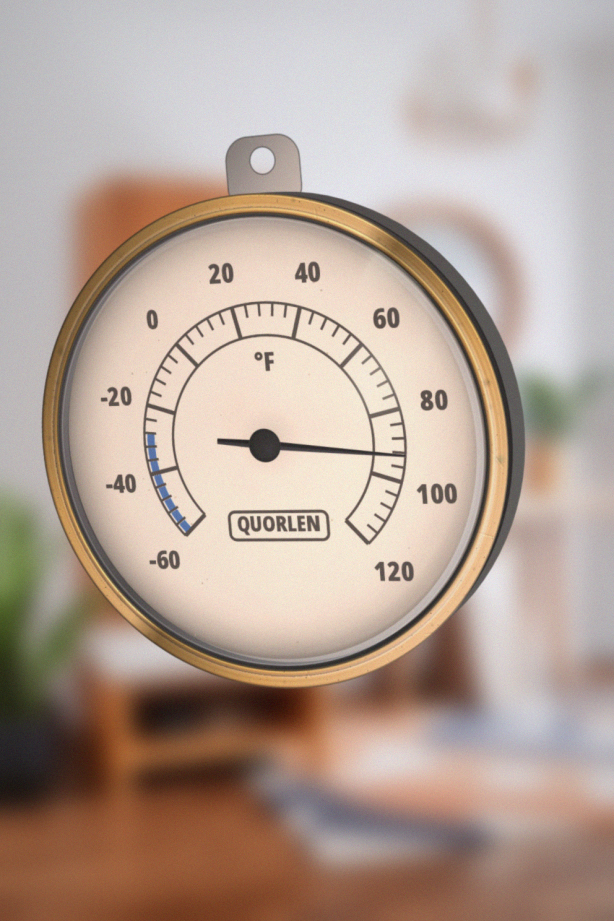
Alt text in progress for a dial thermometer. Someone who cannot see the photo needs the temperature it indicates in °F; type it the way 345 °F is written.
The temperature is 92 °F
